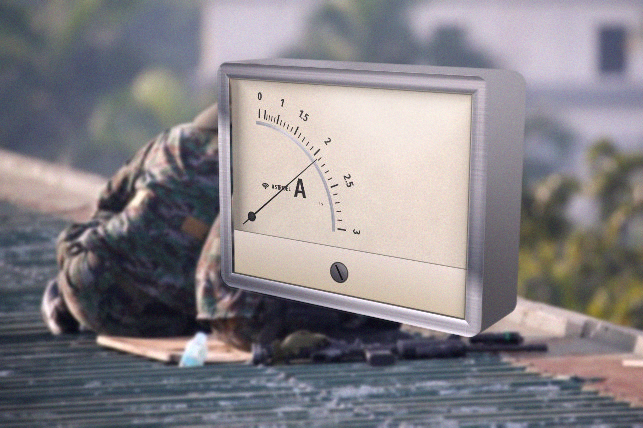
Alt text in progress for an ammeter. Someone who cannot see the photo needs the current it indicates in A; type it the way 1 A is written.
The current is 2.1 A
